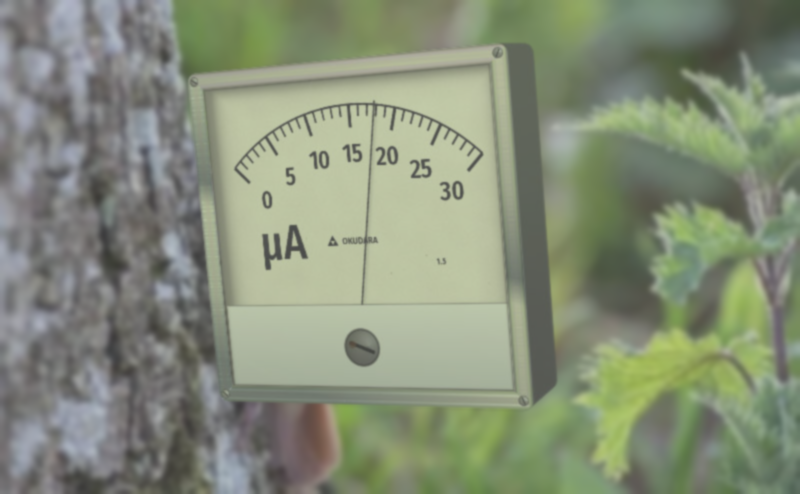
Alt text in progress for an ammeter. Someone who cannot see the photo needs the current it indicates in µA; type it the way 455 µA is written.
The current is 18 µA
